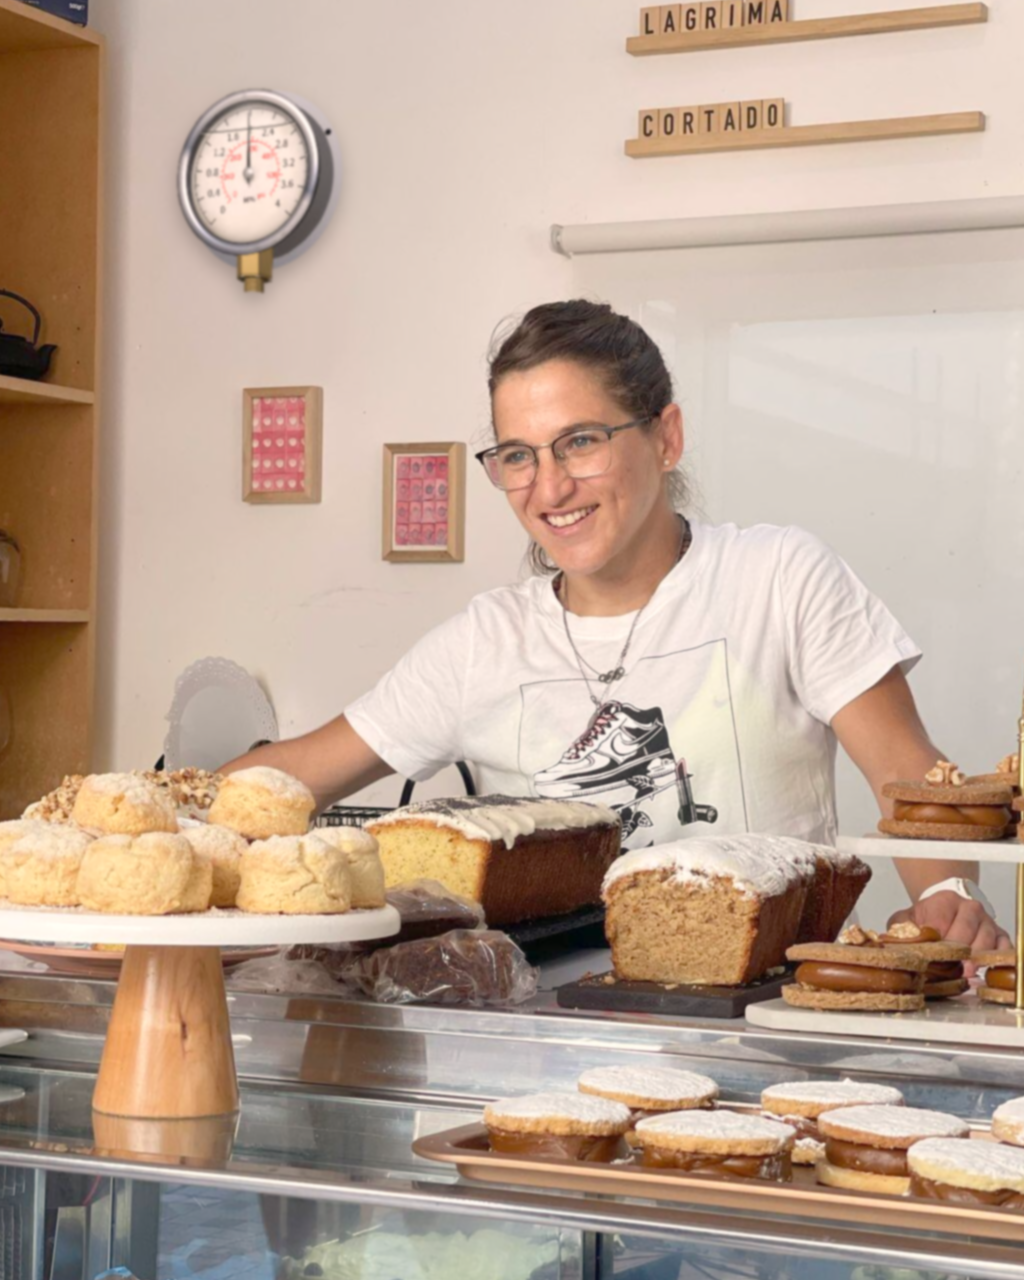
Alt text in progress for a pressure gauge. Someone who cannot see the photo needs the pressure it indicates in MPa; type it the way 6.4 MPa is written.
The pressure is 2 MPa
